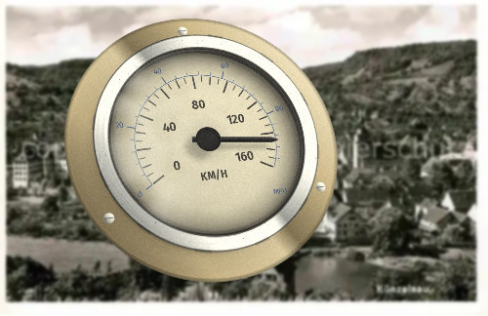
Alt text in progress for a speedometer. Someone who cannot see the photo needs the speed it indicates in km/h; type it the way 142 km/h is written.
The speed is 145 km/h
